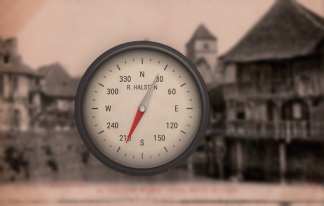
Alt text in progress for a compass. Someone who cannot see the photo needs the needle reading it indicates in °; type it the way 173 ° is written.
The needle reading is 205 °
